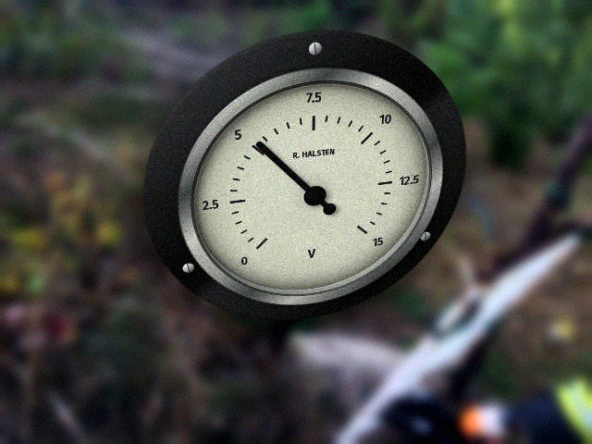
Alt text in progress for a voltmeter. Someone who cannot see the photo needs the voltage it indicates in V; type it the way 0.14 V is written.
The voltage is 5.25 V
